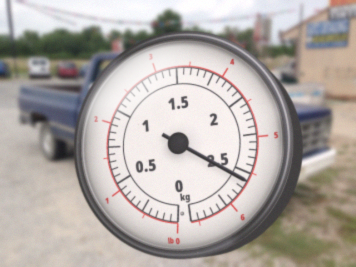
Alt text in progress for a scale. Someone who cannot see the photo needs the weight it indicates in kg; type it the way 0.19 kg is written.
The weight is 2.55 kg
